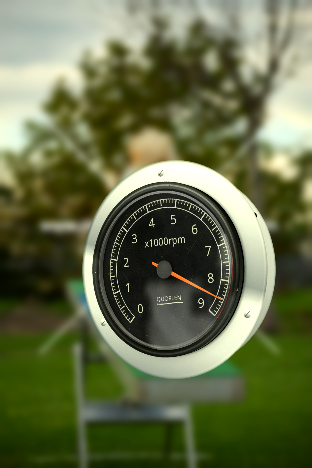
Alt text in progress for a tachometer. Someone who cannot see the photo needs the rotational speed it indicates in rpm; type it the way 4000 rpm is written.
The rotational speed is 8500 rpm
